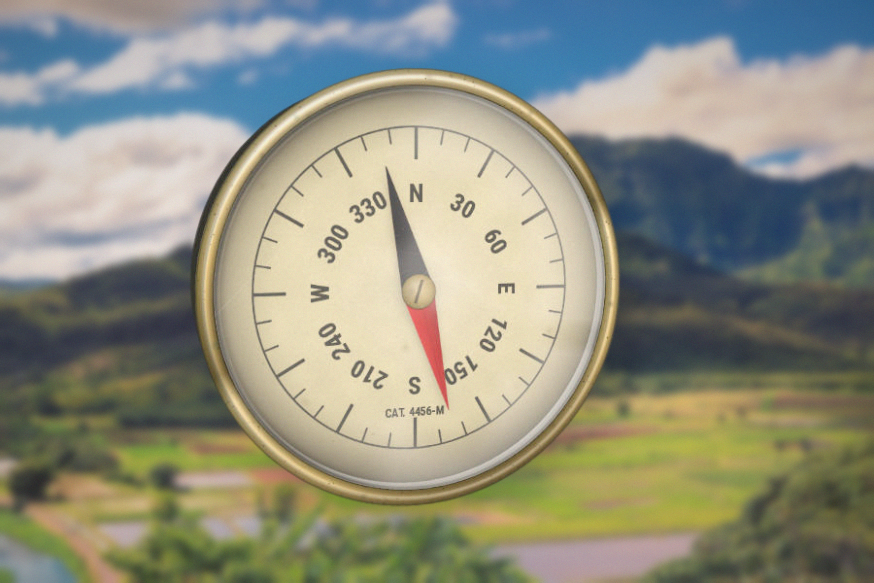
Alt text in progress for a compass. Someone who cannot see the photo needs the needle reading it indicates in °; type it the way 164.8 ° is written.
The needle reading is 165 °
